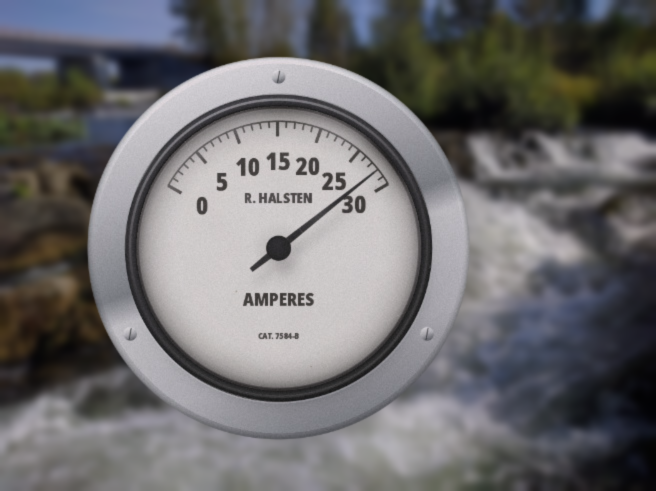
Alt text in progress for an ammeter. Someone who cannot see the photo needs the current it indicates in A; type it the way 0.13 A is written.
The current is 28 A
